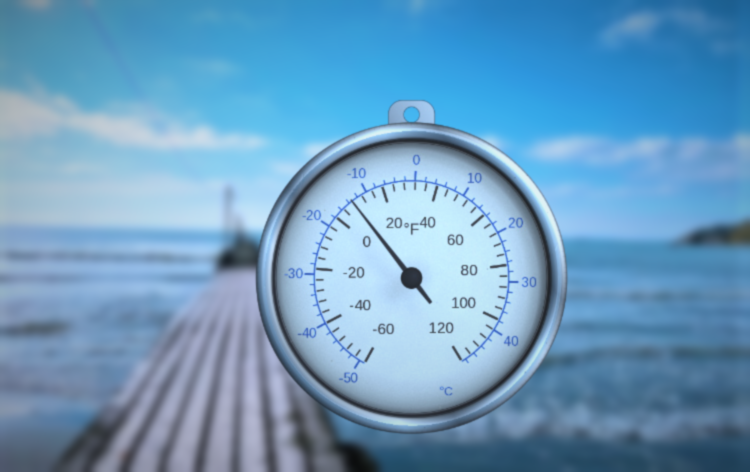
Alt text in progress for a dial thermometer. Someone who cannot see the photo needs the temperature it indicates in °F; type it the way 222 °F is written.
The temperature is 8 °F
